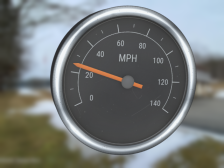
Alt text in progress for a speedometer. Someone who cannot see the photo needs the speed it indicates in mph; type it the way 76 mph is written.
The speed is 25 mph
